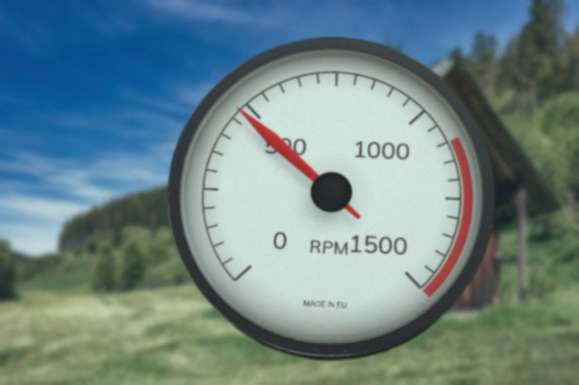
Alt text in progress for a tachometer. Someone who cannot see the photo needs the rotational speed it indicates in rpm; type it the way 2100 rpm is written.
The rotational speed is 475 rpm
